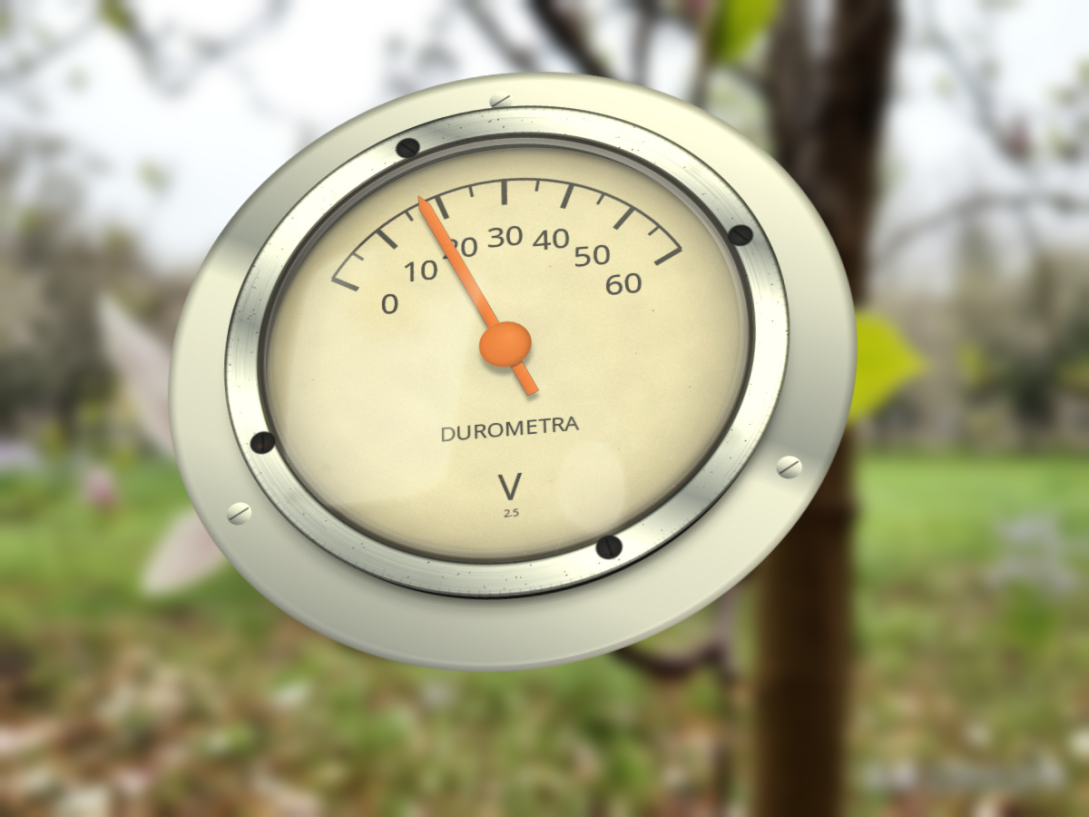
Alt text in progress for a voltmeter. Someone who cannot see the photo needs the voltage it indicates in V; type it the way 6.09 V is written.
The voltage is 17.5 V
